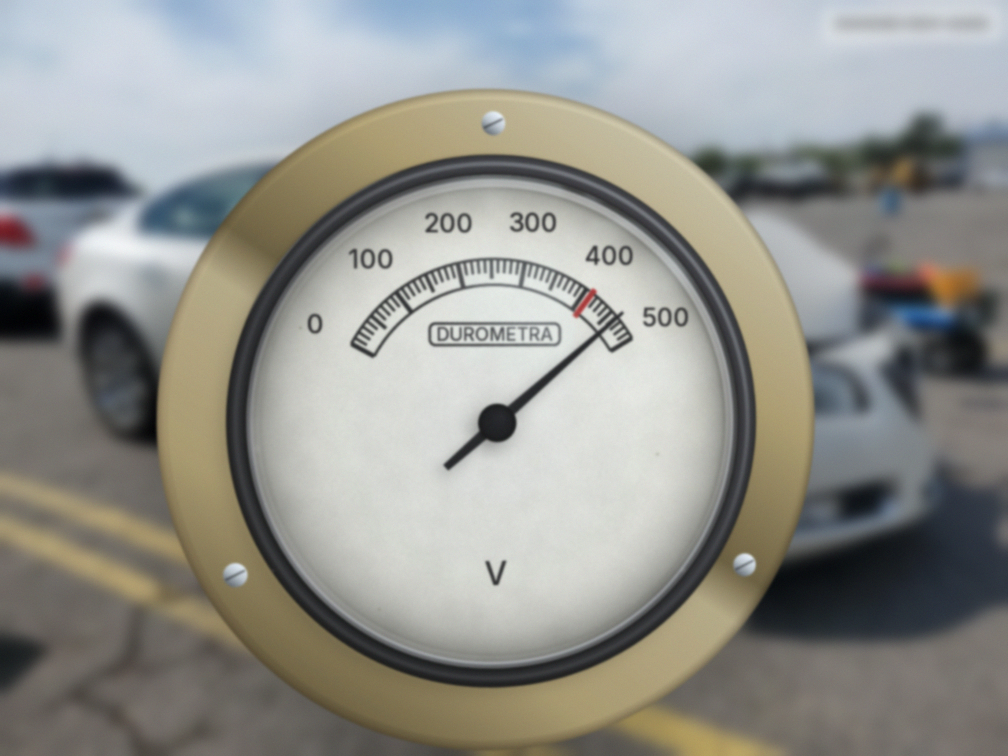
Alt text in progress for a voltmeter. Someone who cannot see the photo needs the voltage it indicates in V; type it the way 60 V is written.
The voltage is 460 V
